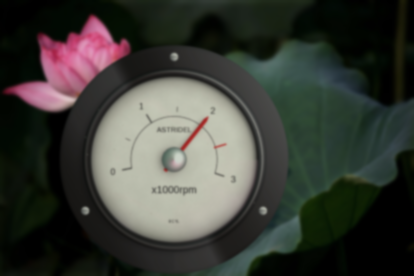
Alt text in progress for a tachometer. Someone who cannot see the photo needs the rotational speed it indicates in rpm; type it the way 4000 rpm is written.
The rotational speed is 2000 rpm
